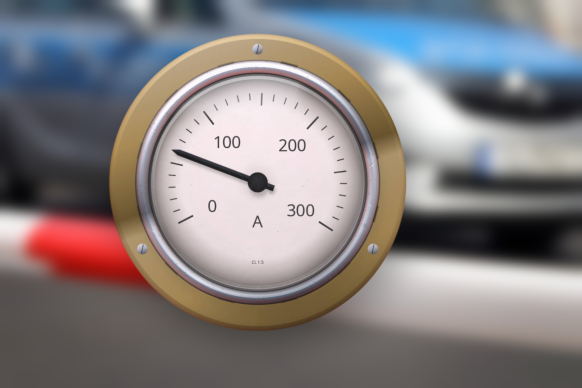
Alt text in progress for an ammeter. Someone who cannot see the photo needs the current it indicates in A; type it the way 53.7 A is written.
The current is 60 A
